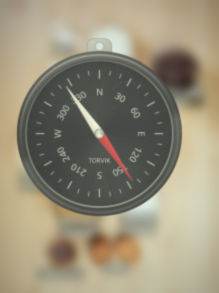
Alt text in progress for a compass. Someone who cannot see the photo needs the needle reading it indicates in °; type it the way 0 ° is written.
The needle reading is 145 °
